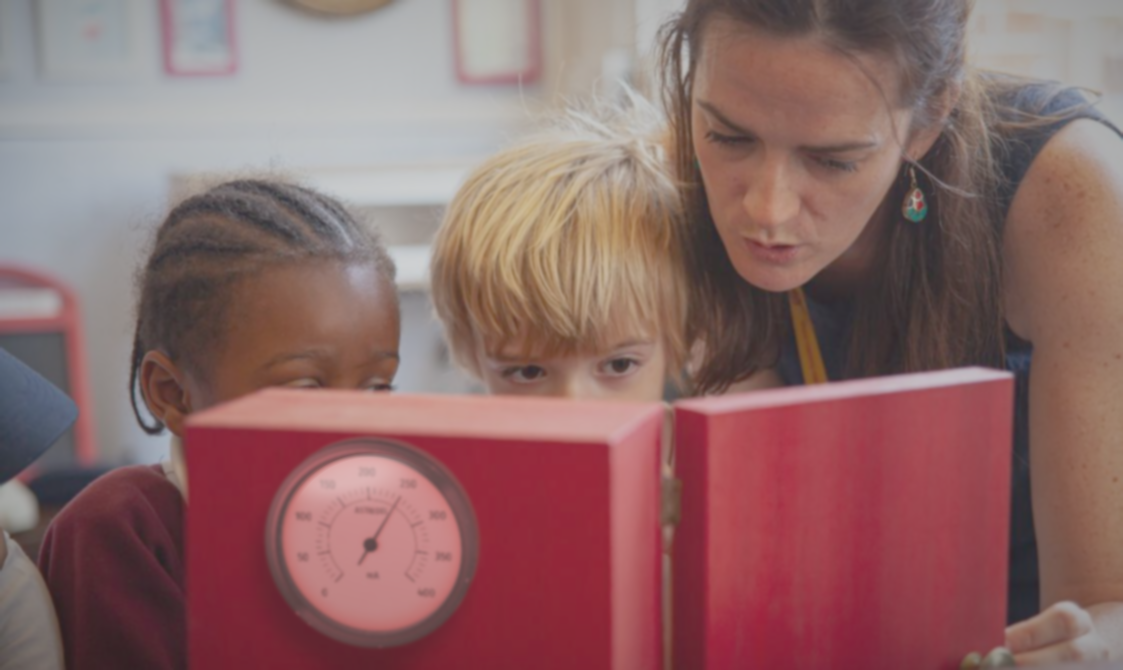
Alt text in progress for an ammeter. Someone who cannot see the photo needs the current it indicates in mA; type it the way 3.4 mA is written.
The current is 250 mA
